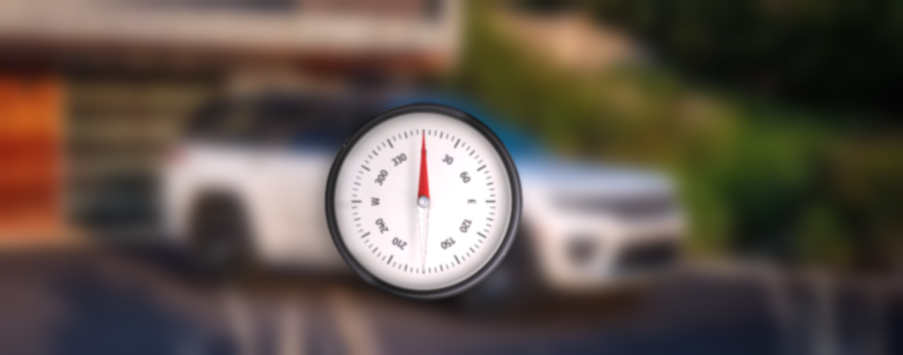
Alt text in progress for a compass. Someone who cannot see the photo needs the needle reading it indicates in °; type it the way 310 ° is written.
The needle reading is 0 °
